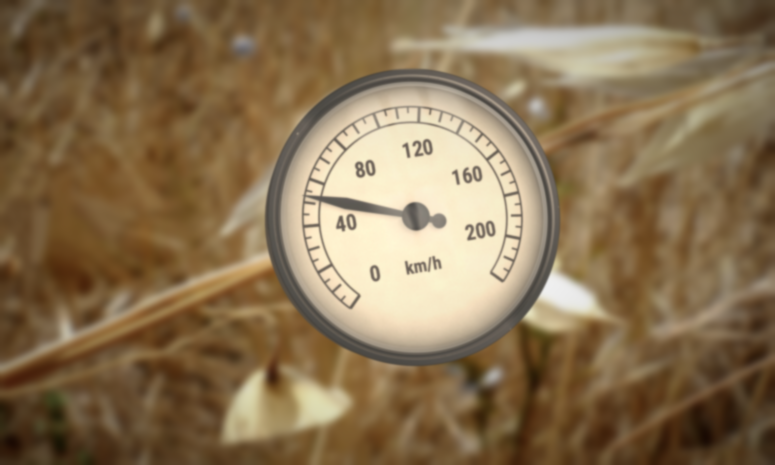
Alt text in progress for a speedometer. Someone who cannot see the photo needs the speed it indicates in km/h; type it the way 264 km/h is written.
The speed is 52.5 km/h
